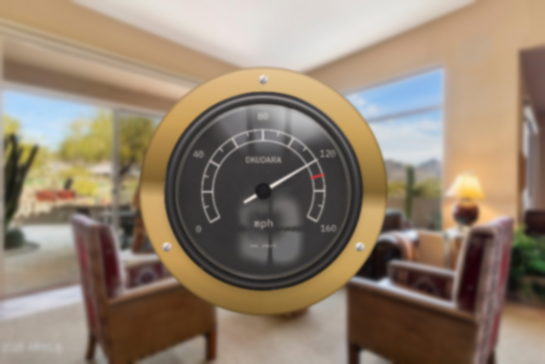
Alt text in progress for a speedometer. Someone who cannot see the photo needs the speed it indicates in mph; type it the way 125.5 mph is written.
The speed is 120 mph
